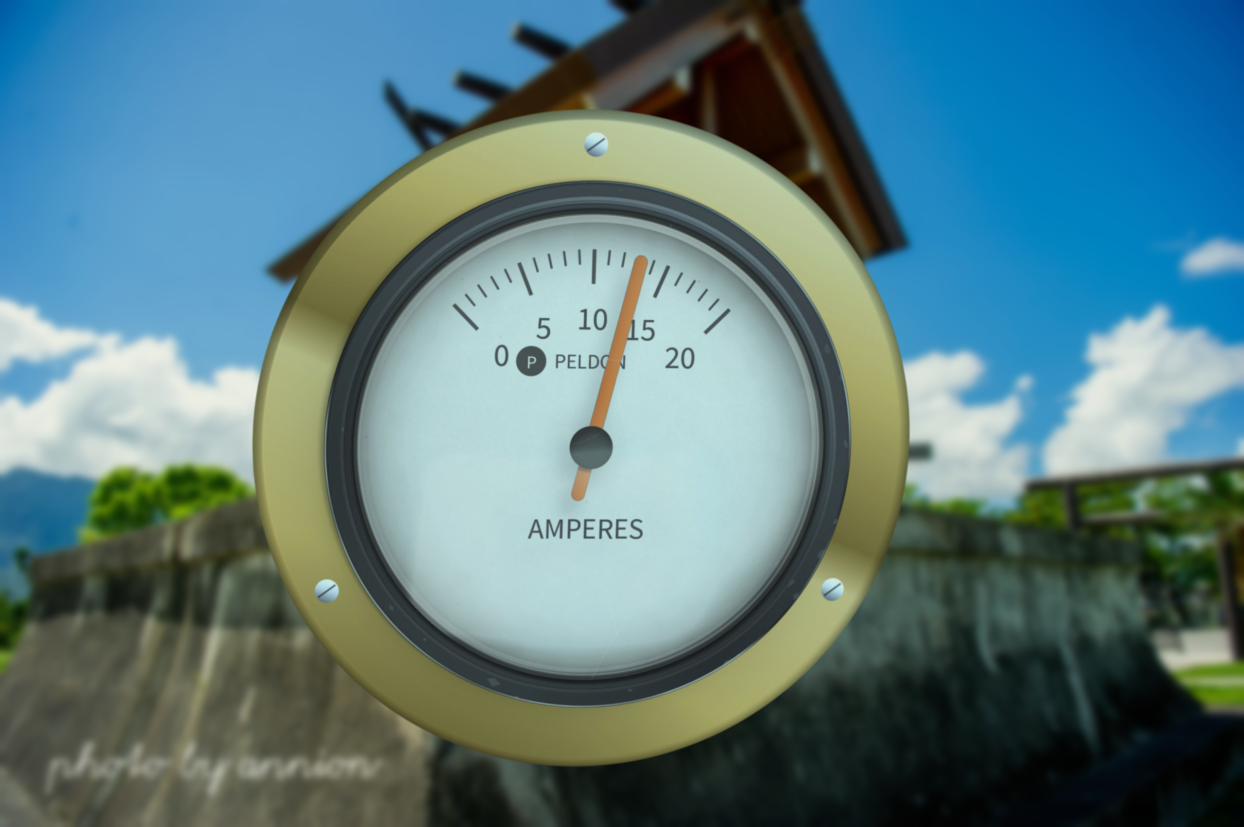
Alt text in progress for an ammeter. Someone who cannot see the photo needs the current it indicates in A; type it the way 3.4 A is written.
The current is 13 A
